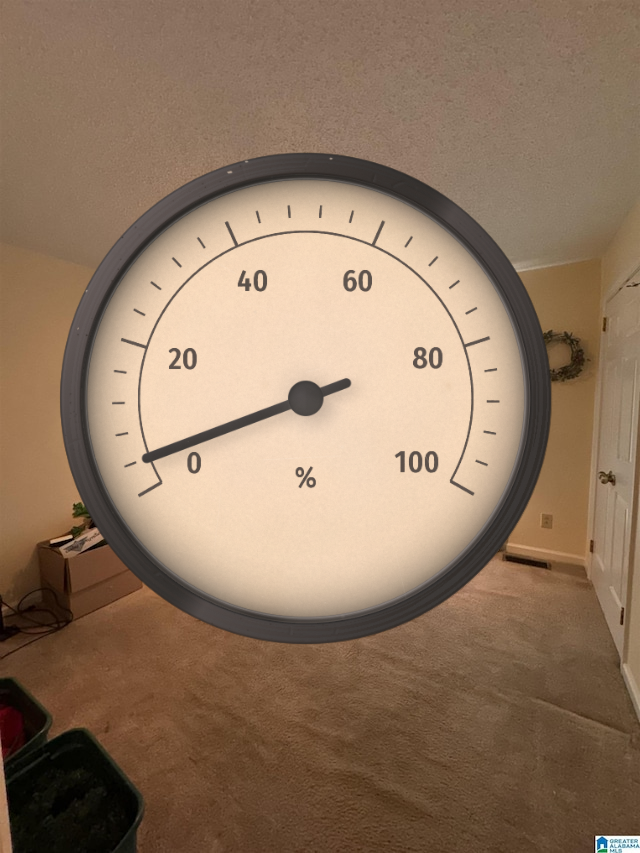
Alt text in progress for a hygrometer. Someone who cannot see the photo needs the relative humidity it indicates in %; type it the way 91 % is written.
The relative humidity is 4 %
